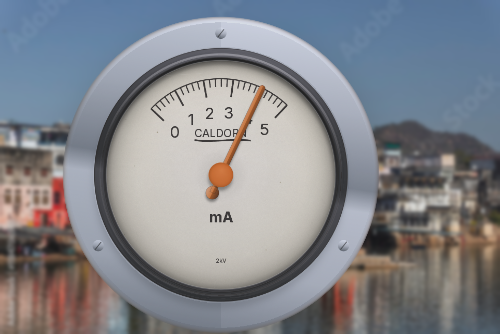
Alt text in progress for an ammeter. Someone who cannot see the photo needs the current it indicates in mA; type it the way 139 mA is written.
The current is 4 mA
